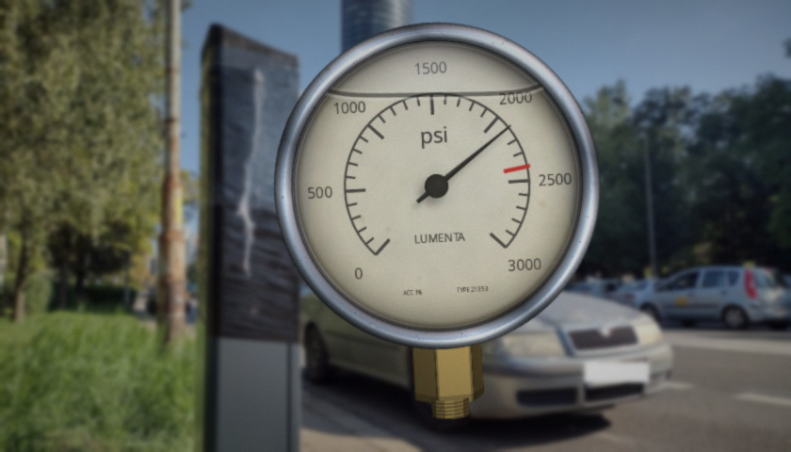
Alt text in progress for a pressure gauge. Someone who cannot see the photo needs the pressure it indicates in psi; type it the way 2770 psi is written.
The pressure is 2100 psi
